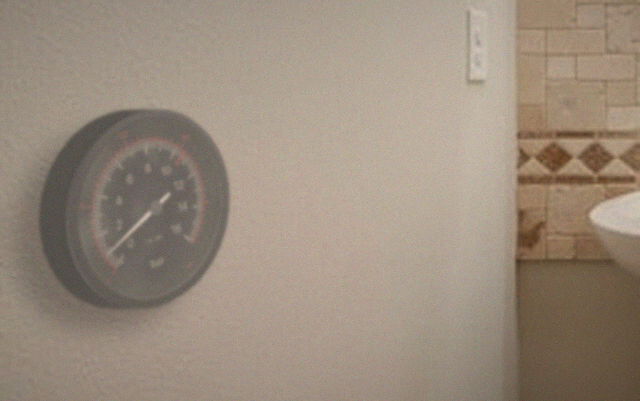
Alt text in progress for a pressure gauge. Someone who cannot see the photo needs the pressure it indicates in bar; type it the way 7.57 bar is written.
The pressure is 1 bar
